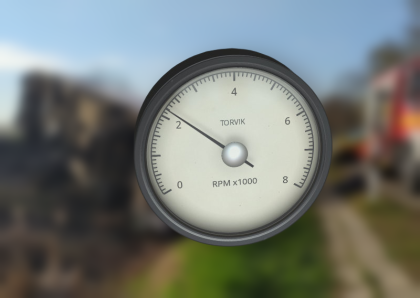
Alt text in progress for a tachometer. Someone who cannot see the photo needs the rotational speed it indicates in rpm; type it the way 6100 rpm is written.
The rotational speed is 2200 rpm
